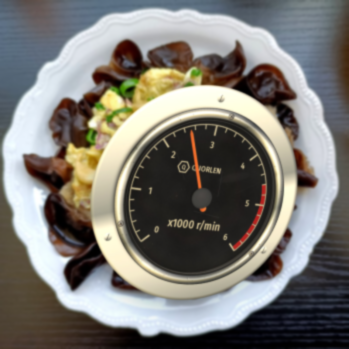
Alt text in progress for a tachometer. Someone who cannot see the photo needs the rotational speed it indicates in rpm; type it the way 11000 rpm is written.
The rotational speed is 2500 rpm
